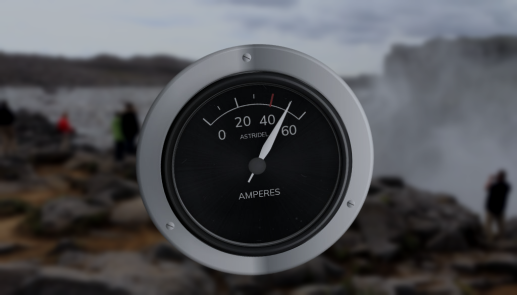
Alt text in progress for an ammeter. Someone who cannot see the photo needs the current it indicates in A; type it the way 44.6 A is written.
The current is 50 A
